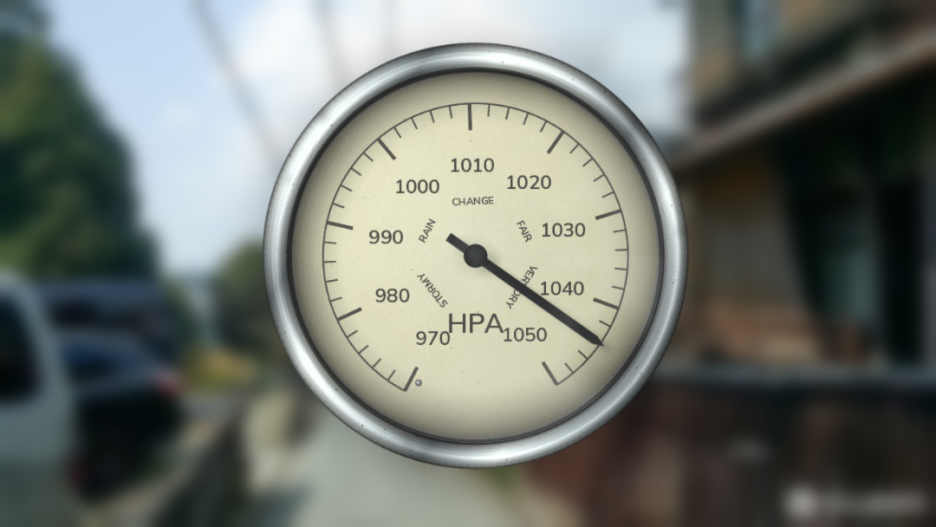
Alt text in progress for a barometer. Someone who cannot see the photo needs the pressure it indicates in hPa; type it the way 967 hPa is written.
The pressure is 1044 hPa
